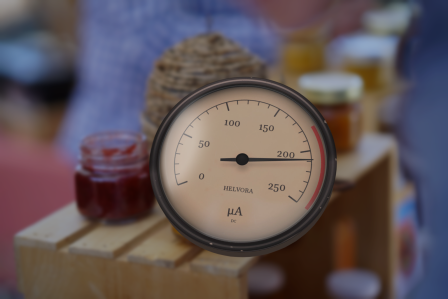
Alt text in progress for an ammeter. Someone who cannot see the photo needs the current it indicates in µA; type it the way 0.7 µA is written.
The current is 210 µA
